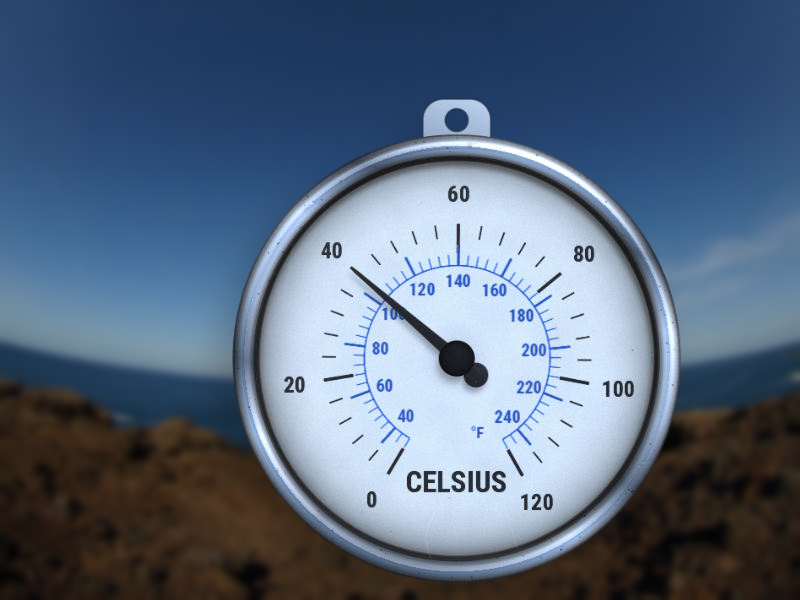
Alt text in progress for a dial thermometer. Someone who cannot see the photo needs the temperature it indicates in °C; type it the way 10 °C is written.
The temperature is 40 °C
